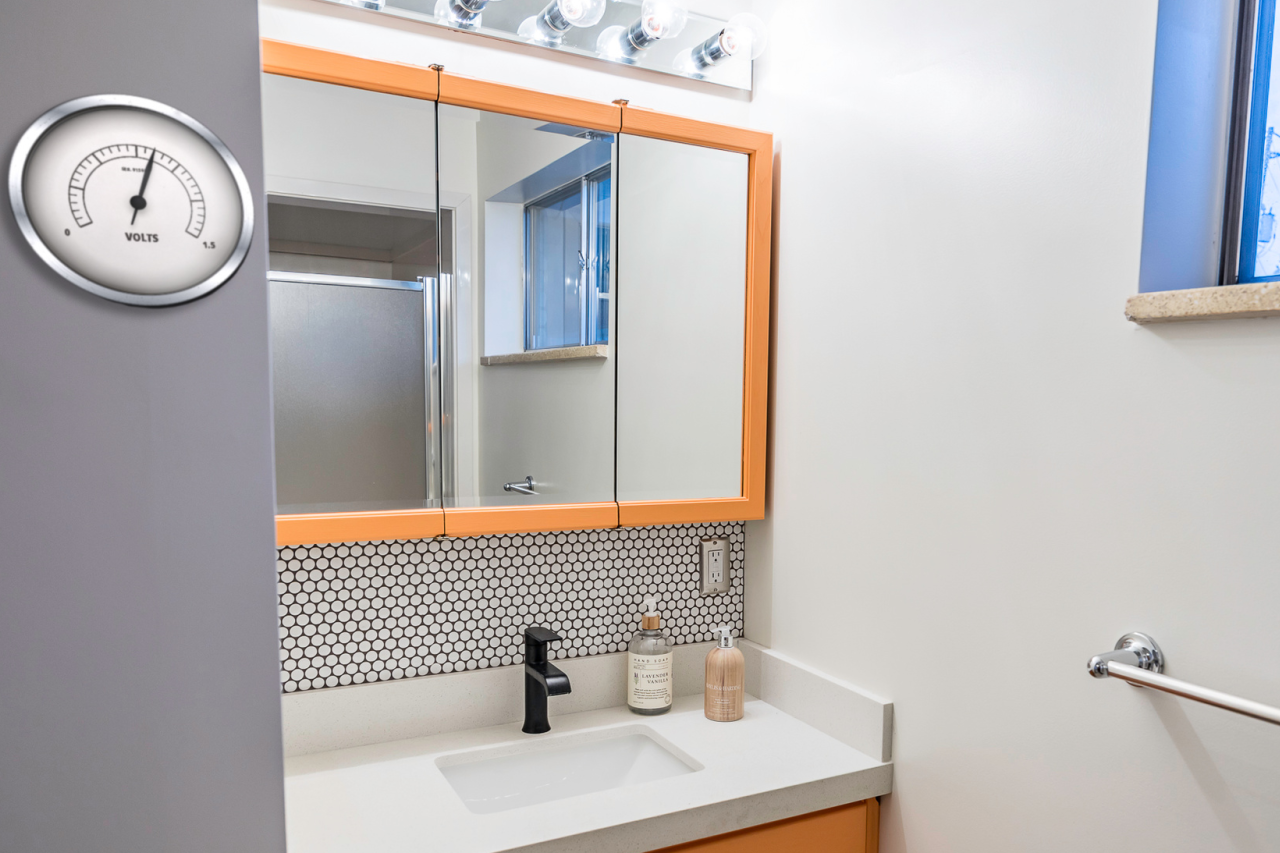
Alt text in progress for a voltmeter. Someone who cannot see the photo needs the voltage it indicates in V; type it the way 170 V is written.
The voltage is 0.85 V
